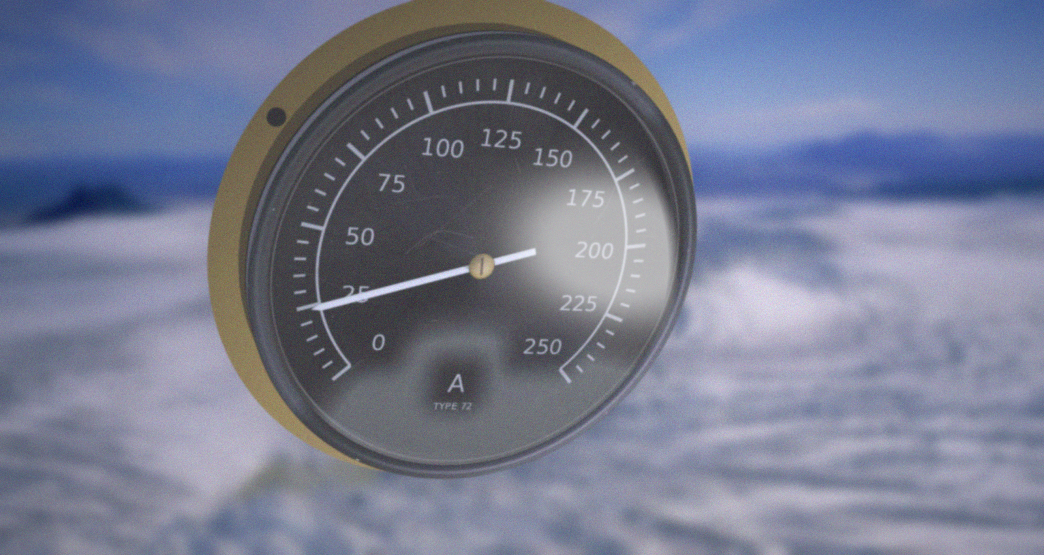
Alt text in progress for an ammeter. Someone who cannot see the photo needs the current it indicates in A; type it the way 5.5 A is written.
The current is 25 A
